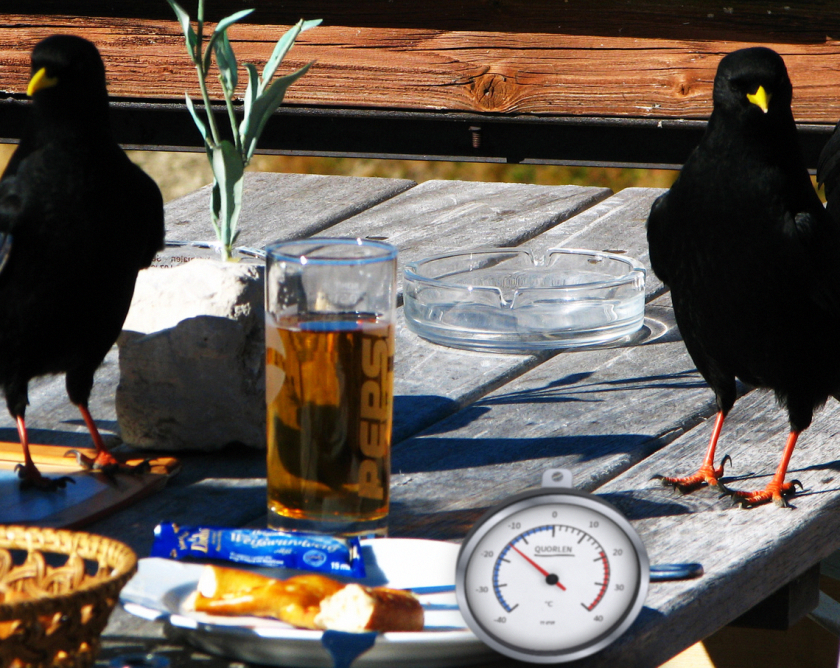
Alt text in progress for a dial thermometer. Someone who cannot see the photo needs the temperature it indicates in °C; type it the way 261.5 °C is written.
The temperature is -14 °C
